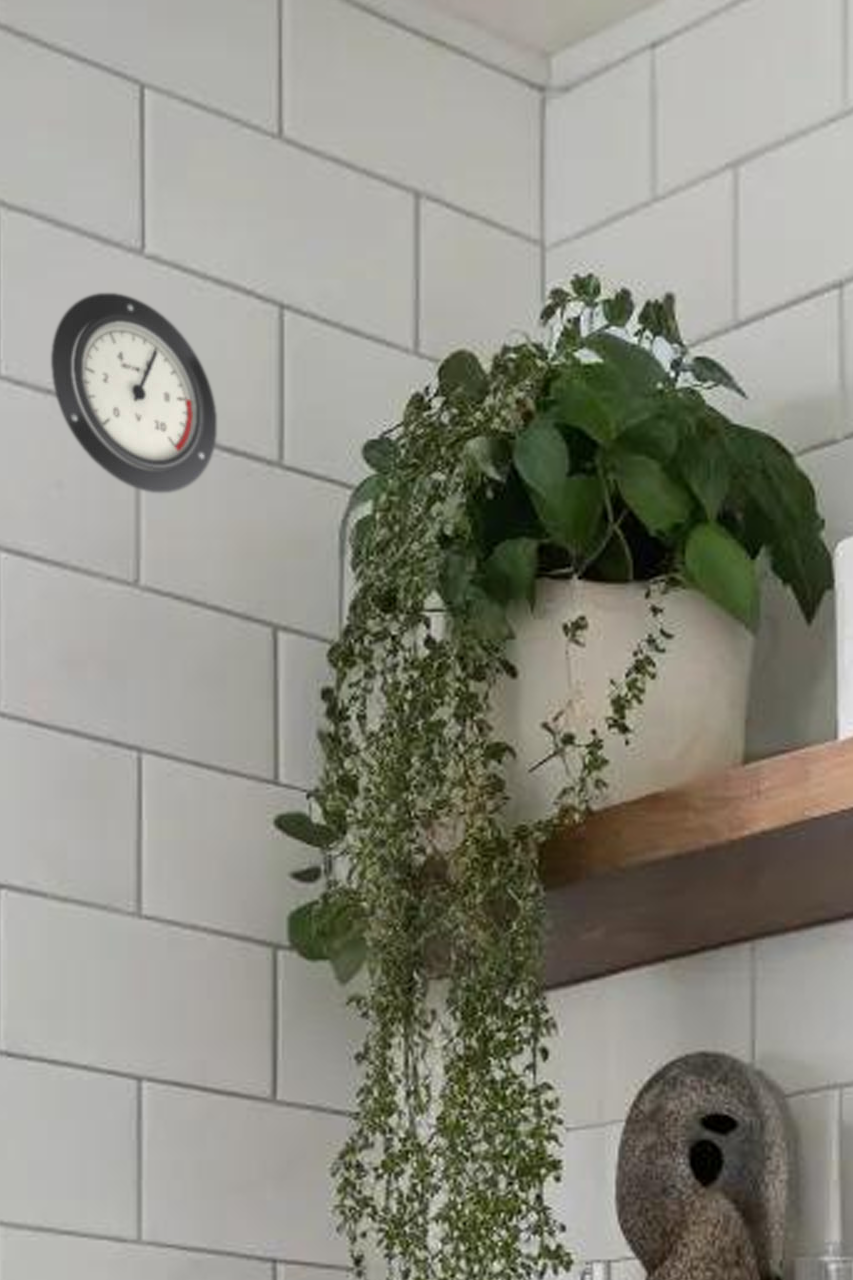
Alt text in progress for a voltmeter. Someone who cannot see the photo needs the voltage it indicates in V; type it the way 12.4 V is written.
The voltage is 6 V
